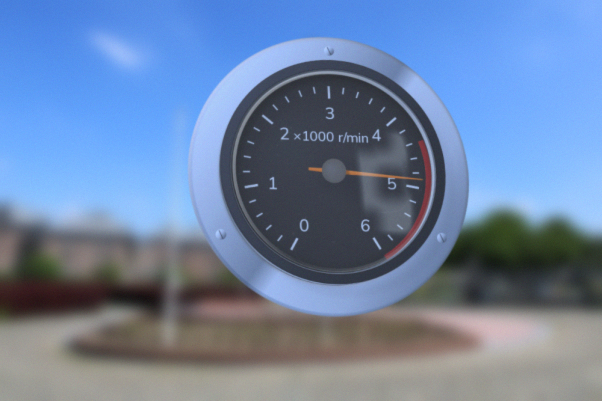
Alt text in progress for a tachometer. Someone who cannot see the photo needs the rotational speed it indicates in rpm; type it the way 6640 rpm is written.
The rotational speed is 4900 rpm
